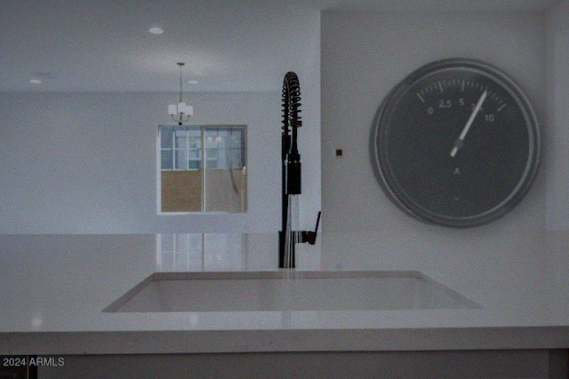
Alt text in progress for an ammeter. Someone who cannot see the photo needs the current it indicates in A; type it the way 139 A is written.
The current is 7.5 A
